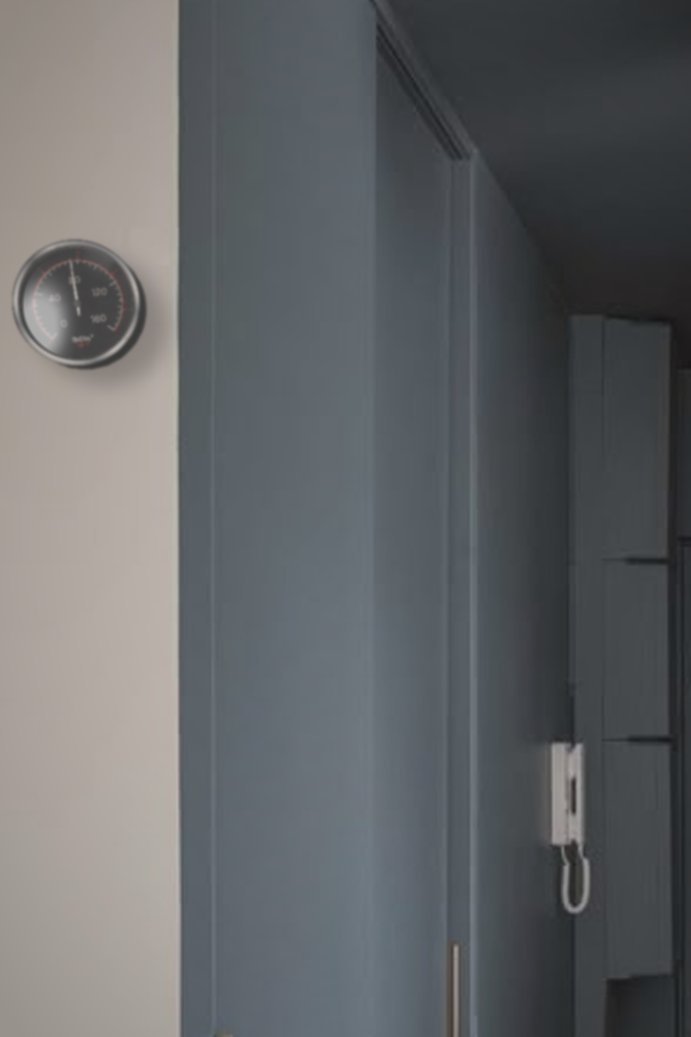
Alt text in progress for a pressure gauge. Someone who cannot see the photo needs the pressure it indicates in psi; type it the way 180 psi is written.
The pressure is 80 psi
